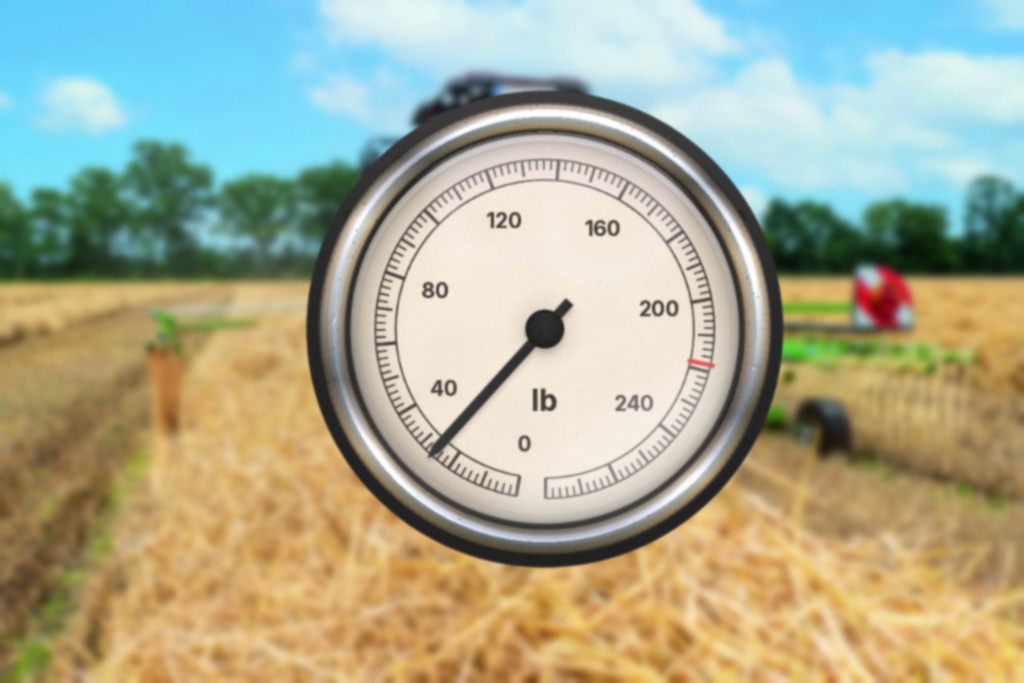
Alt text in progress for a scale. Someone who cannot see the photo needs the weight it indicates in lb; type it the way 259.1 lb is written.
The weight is 26 lb
